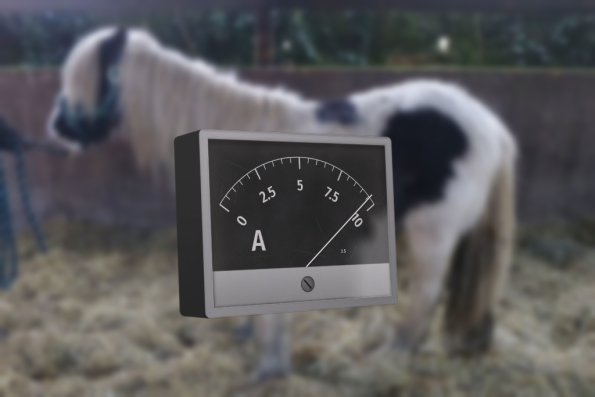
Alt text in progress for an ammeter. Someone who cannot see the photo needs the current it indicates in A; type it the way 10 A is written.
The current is 9.5 A
